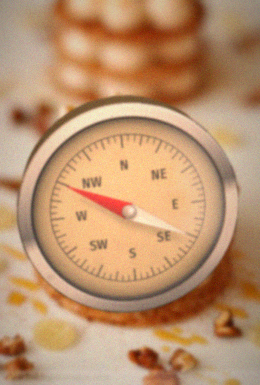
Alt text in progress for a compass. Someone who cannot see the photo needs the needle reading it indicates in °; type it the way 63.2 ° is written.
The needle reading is 300 °
